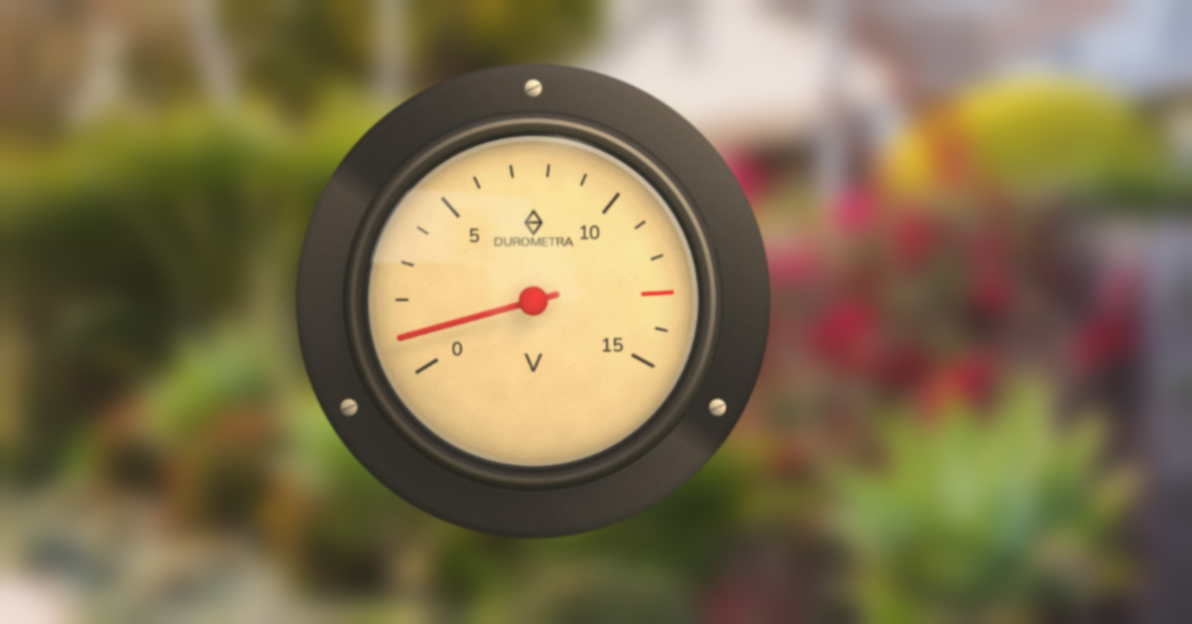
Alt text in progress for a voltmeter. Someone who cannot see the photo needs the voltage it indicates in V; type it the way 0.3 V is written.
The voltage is 1 V
